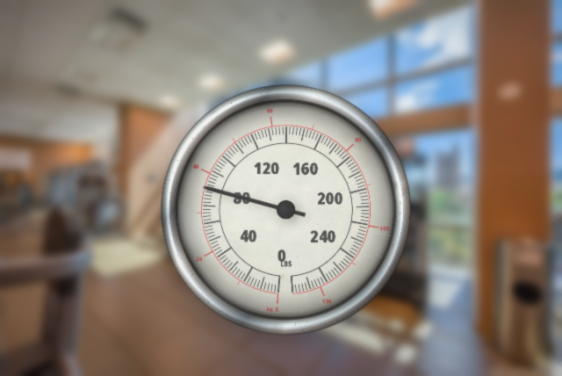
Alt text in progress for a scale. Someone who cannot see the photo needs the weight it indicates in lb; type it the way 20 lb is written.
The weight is 80 lb
